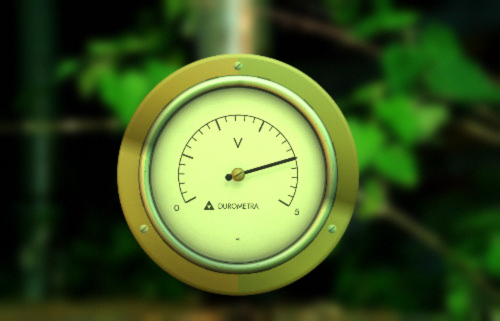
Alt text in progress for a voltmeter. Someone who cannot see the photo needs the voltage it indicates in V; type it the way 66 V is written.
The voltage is 4 V
